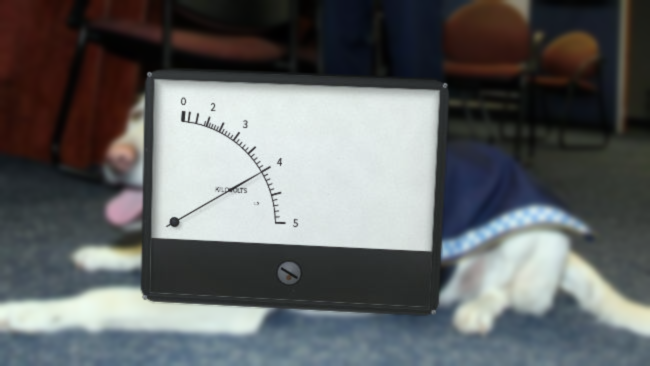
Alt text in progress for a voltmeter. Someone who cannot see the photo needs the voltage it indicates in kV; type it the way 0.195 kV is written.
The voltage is 4 kV
